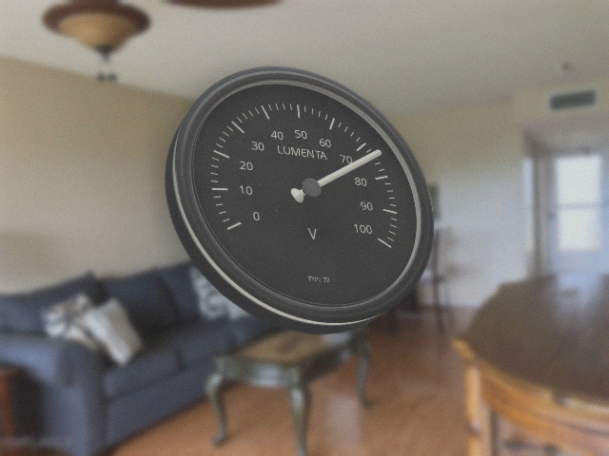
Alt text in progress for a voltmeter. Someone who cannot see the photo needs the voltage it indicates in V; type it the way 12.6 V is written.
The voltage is 74 V
